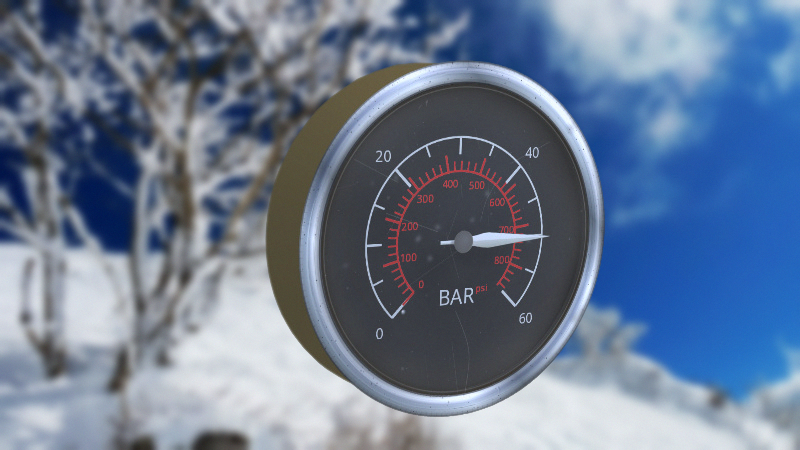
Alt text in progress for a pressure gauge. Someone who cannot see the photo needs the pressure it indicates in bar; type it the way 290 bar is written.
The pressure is 50 bar
